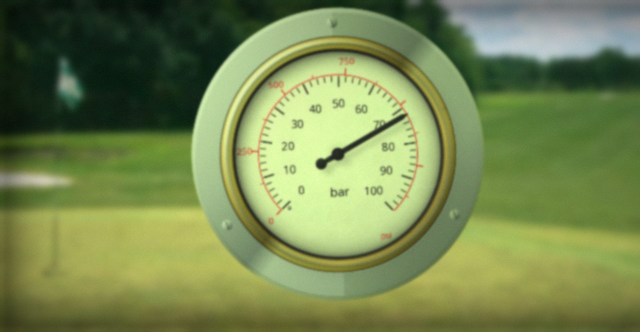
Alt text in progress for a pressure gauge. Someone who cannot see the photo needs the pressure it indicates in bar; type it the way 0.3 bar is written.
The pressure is 72 bar
